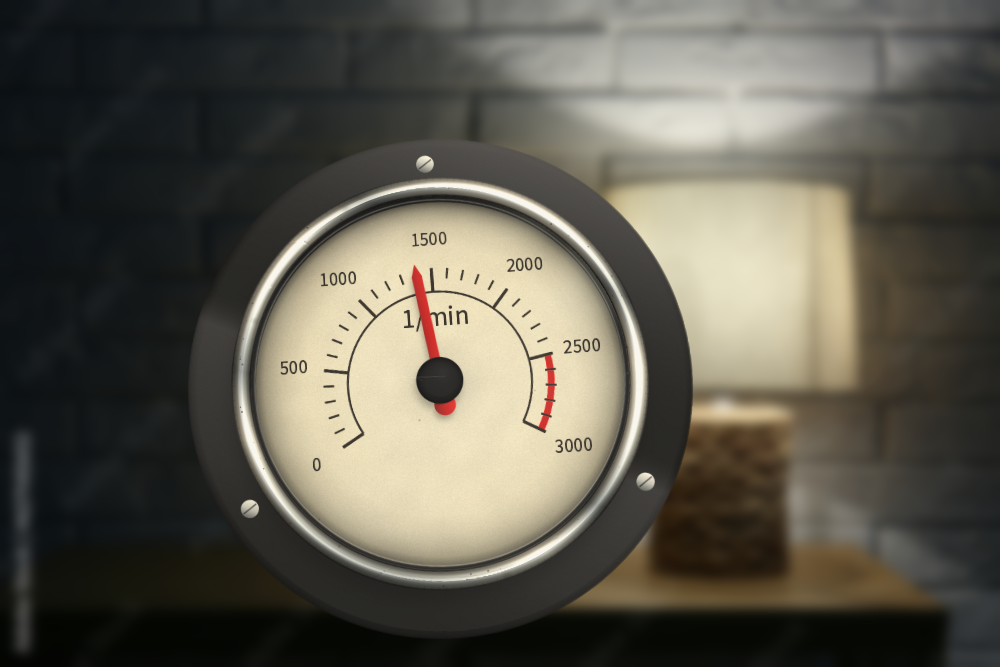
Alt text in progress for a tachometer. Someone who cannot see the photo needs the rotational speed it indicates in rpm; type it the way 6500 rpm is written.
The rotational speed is 1400 rpm
